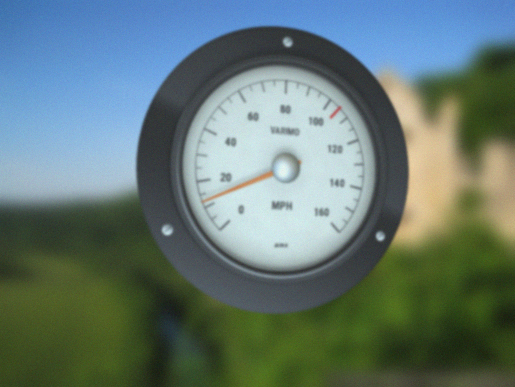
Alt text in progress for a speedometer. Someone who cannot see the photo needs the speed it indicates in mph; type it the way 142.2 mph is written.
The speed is 12.5 mph
